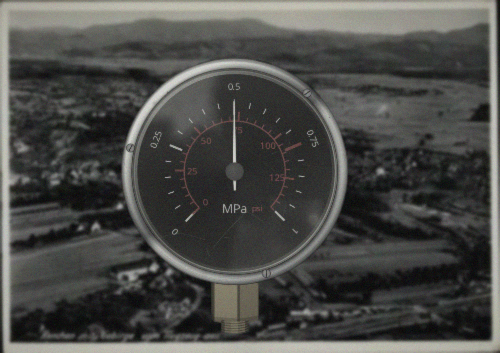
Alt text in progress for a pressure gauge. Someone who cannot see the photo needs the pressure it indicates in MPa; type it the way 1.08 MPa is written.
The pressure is 0.5 MPa
